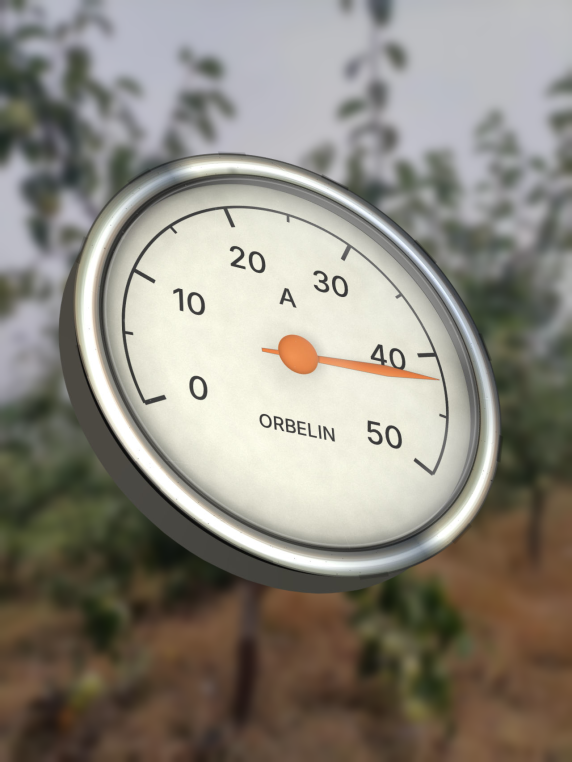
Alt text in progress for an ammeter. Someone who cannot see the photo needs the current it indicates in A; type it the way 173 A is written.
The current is 42.5 A
